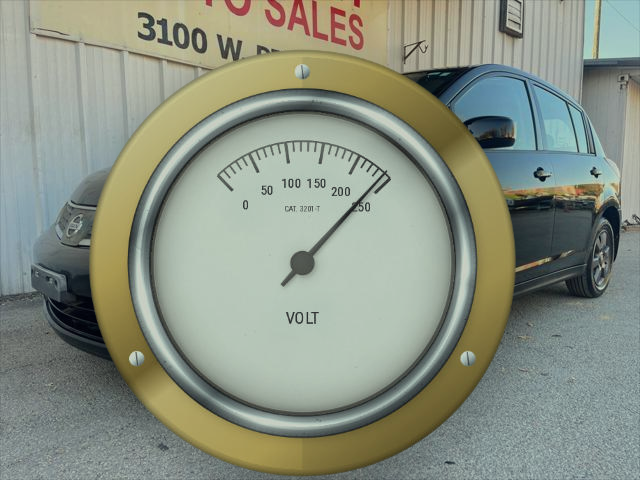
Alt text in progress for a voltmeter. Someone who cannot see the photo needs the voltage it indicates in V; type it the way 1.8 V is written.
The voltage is 240 V
